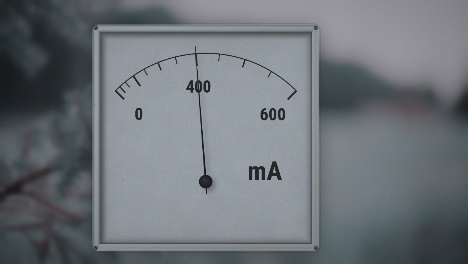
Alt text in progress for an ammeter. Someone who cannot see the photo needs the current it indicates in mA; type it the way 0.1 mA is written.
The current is 400 mA
